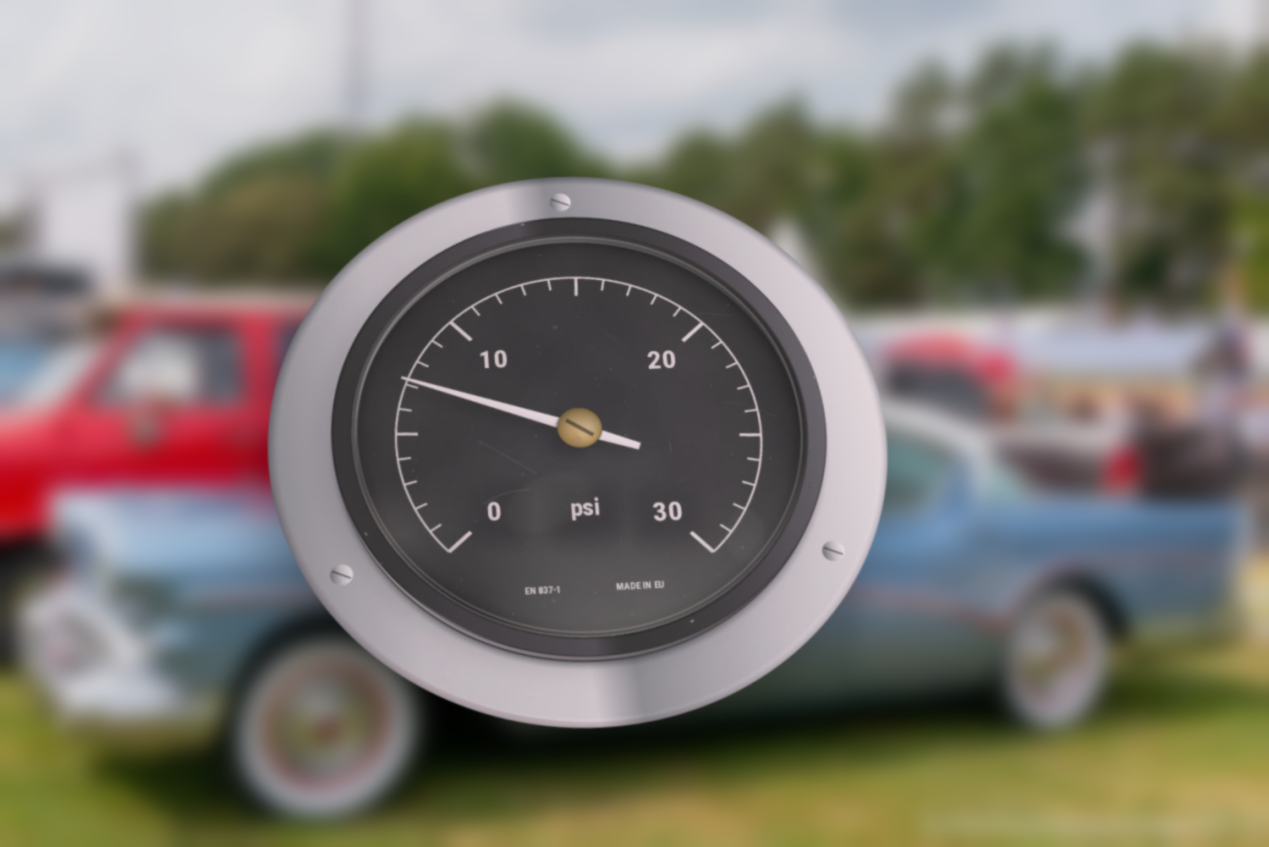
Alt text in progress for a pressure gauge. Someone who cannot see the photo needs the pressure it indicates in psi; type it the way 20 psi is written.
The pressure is 7 psi
